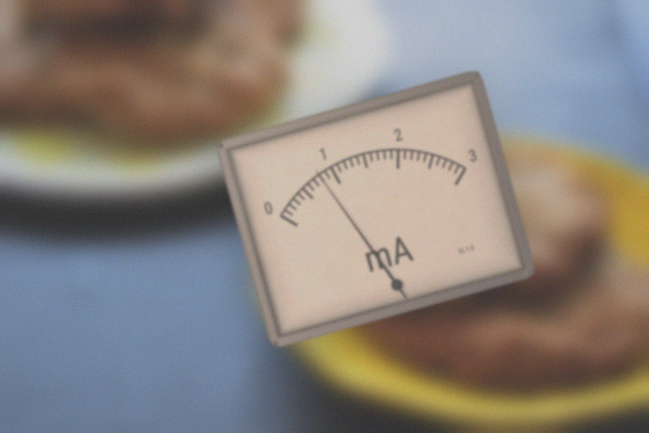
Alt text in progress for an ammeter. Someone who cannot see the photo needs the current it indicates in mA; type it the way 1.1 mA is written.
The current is 0.8 mA
